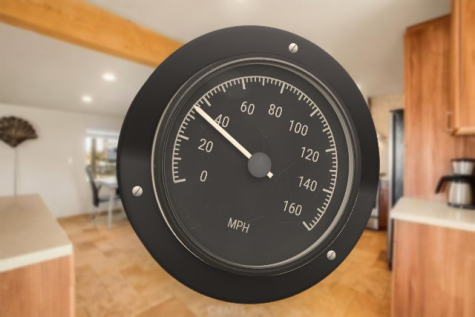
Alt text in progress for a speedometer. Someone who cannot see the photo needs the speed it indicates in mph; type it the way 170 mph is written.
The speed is 34 mph
